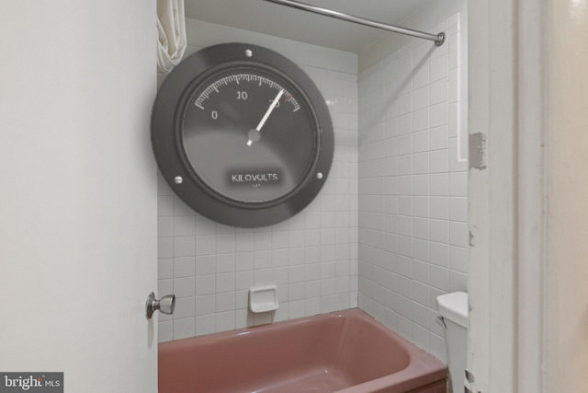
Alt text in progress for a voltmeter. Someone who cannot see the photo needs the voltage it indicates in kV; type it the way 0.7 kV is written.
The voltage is 20 kV
